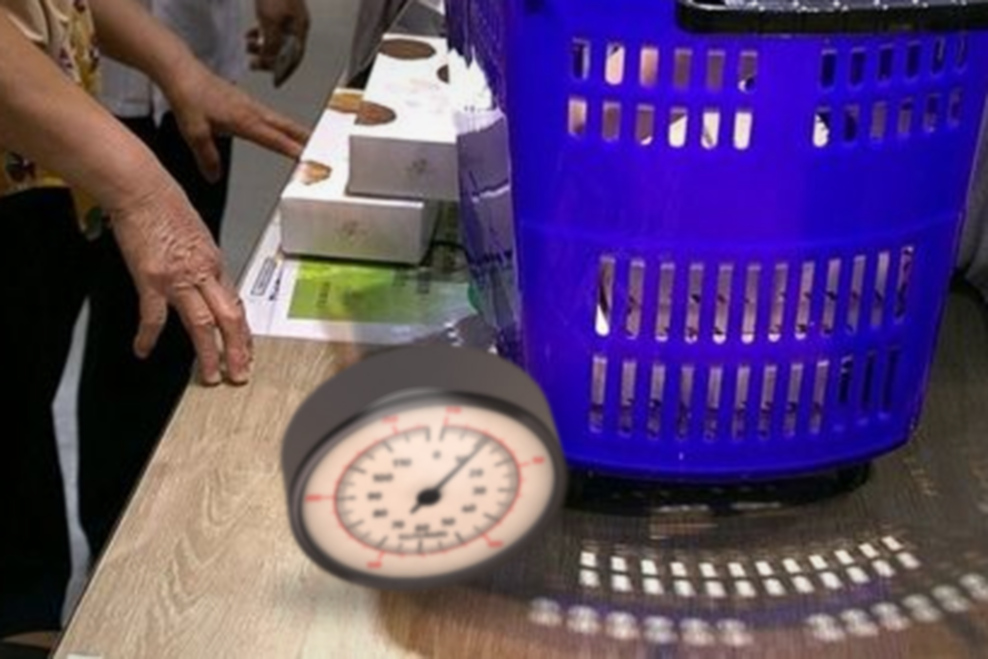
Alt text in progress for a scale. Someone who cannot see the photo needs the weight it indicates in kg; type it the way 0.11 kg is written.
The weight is 10 kg
